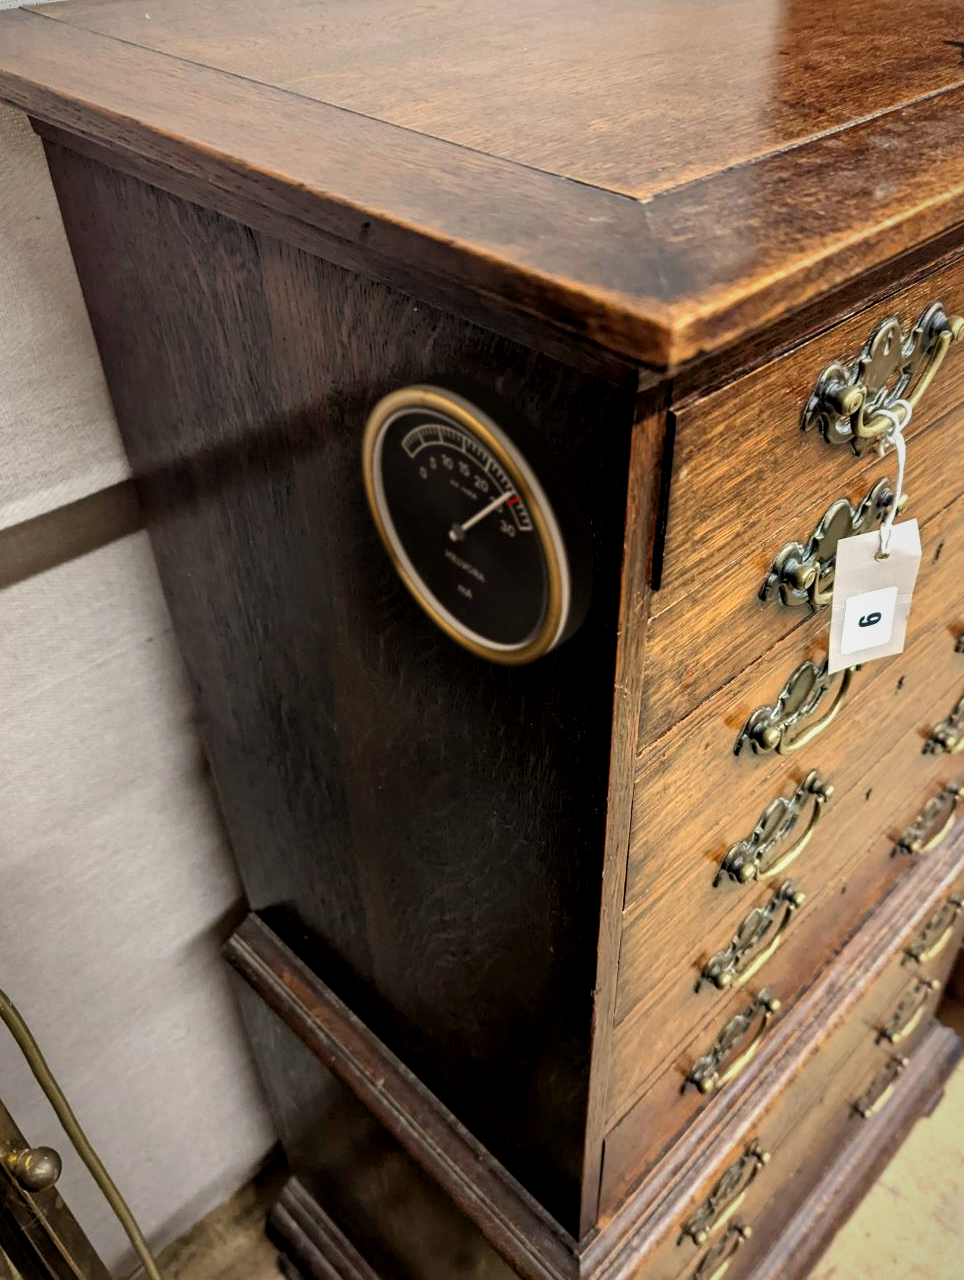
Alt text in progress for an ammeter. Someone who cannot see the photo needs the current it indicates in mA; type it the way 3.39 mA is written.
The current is 25 mA
